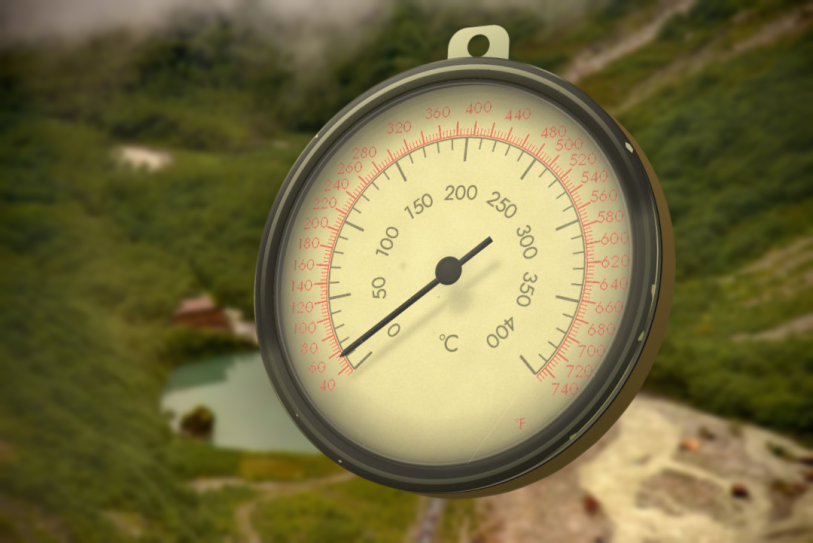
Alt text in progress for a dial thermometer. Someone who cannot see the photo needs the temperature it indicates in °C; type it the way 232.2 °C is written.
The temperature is 10 °C
